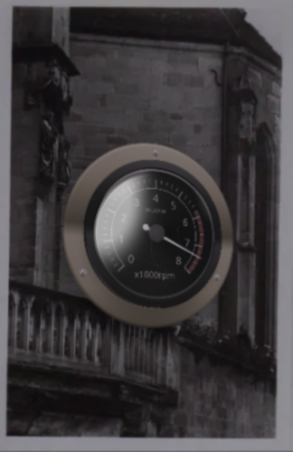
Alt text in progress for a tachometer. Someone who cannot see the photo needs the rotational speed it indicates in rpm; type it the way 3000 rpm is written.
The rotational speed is 7400 rpm
